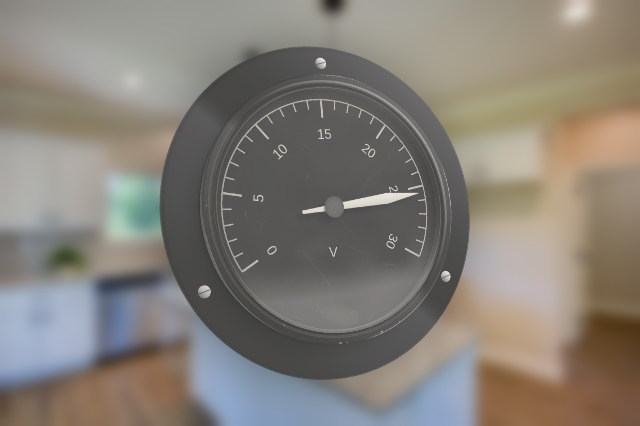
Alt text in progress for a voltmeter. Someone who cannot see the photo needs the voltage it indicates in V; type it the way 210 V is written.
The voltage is 25.5 V
